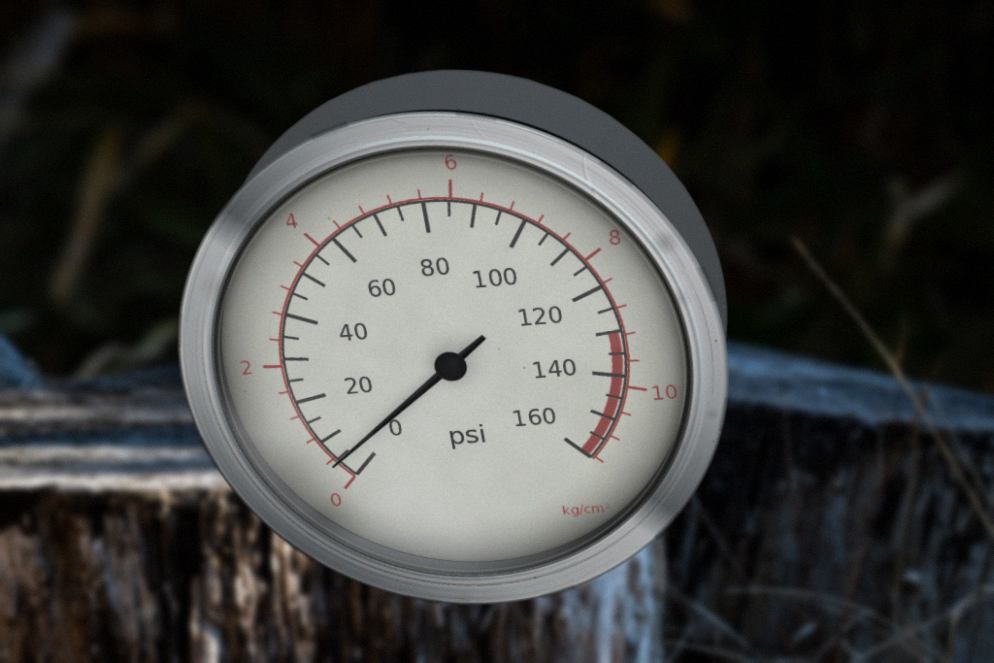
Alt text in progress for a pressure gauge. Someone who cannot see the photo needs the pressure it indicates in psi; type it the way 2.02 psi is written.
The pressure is 5 psi
